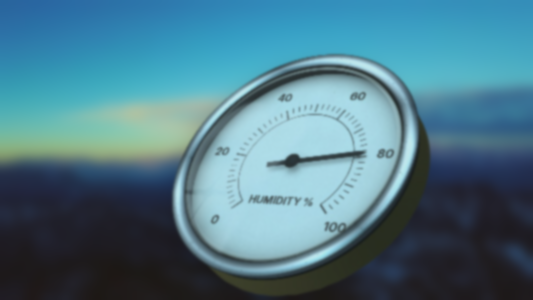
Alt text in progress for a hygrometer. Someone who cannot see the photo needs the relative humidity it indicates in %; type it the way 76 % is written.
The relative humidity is 80 %
